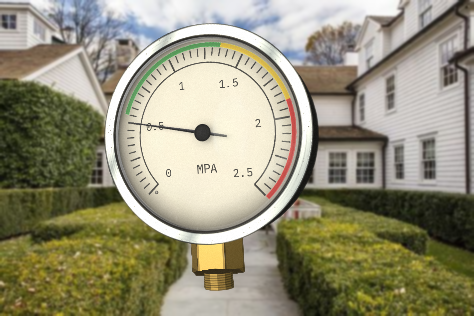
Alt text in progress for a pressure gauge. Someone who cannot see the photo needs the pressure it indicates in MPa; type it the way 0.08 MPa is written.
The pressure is 0.5 MPa
